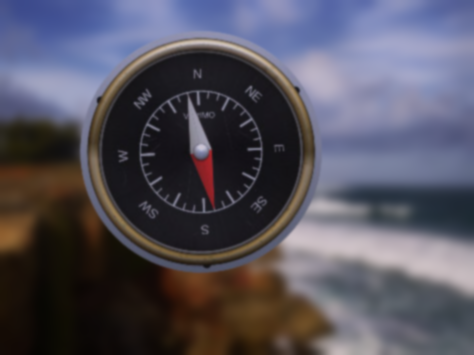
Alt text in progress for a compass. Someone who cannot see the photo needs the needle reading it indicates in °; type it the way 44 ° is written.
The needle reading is 170 °
